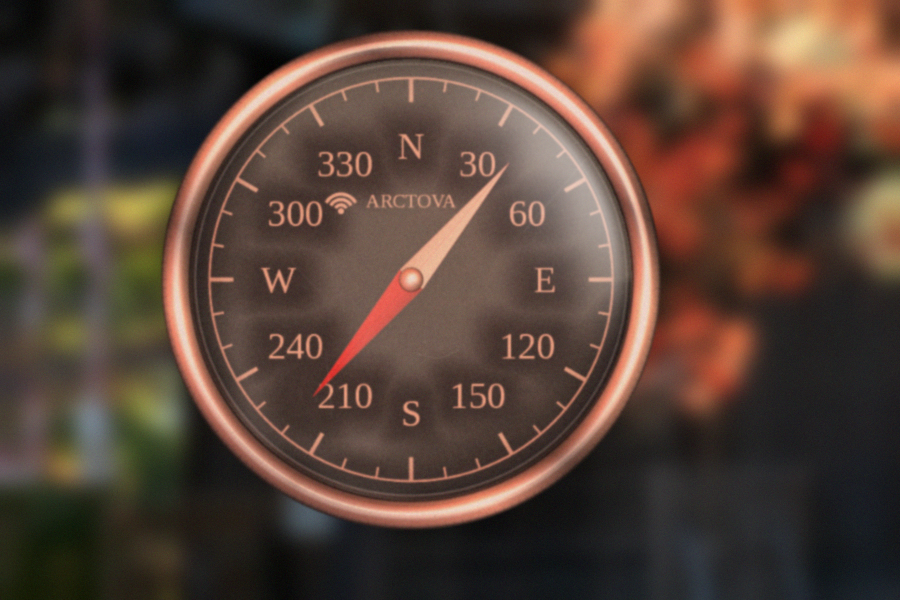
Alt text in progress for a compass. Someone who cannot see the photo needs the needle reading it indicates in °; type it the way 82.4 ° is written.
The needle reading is 220 °
